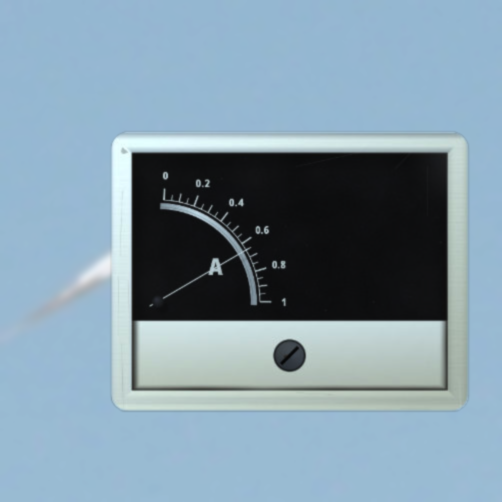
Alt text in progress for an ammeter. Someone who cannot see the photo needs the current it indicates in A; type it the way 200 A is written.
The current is 0.65 A
